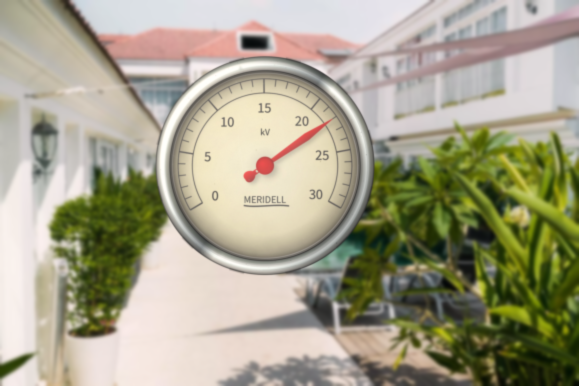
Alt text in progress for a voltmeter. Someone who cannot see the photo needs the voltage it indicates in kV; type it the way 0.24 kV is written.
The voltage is 22 kV
